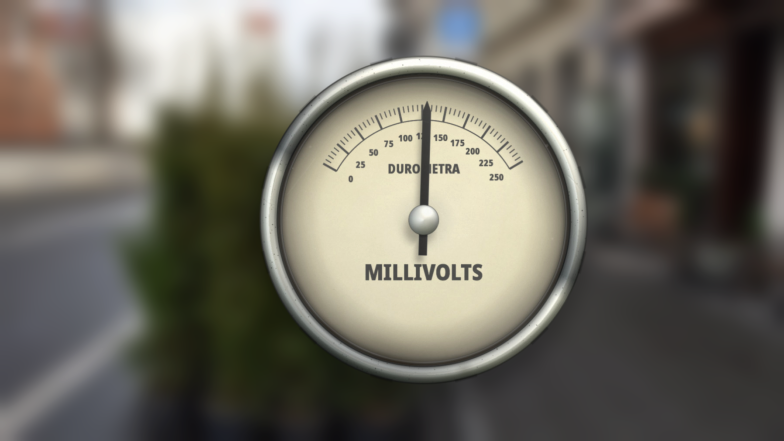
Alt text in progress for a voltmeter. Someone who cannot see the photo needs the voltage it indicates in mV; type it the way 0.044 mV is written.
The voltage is 130 mV
